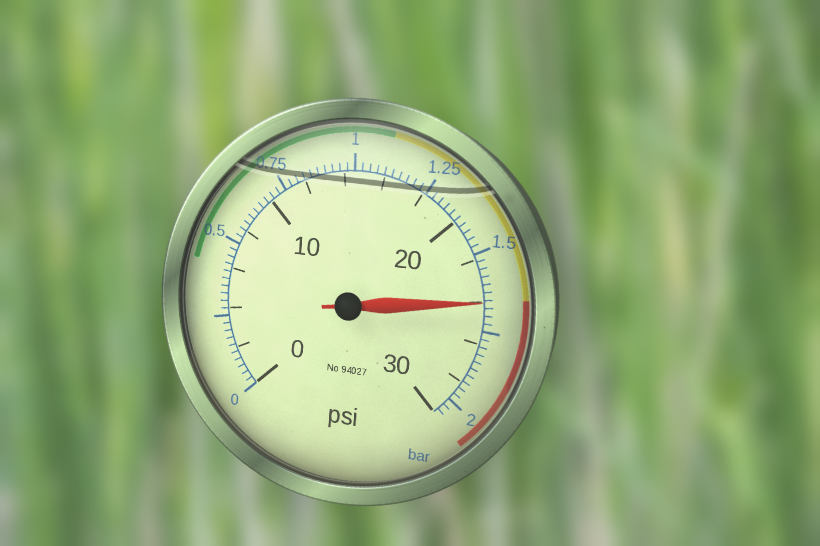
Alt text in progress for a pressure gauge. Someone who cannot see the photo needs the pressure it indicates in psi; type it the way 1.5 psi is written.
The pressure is 24 psi
